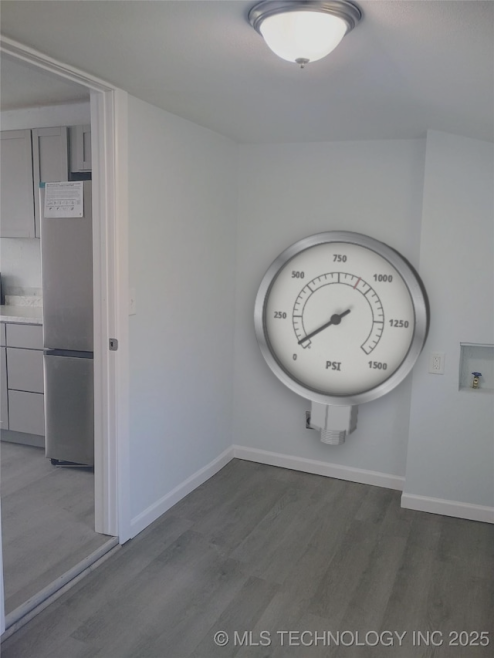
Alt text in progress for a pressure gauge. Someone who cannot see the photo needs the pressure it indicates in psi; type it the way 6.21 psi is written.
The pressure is 50 psi
